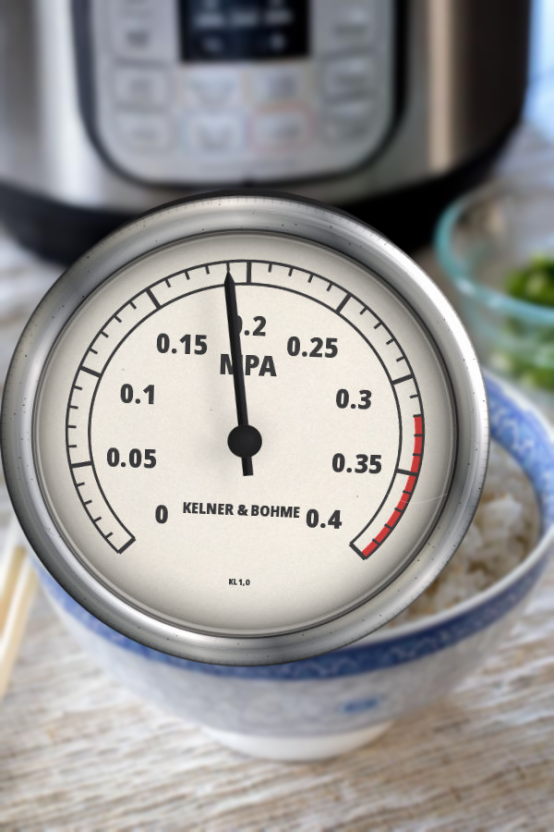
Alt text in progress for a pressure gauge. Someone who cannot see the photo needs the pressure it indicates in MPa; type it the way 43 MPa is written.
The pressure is 0.19 MPa
